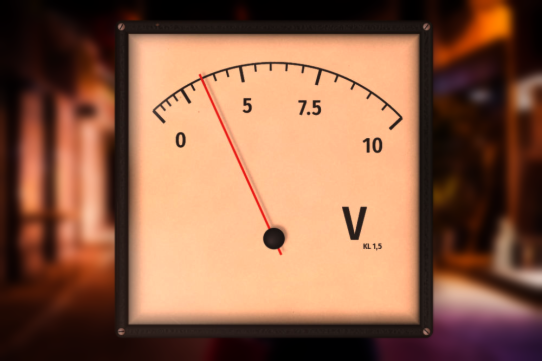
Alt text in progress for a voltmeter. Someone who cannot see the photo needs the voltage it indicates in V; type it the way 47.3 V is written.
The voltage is 3.5 V
